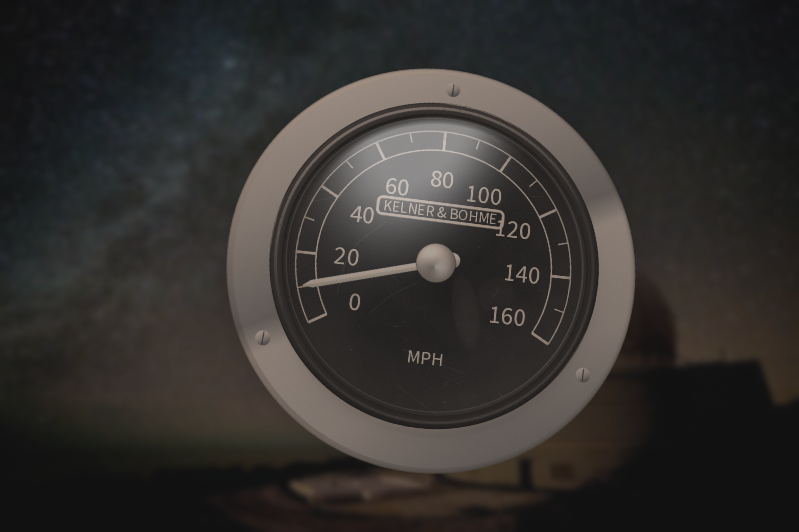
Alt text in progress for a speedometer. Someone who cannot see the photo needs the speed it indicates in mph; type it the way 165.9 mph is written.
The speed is 10 mph
